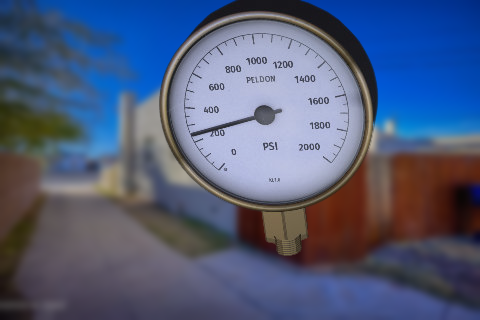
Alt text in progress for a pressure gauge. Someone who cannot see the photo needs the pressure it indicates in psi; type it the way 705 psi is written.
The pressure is 250 psi
